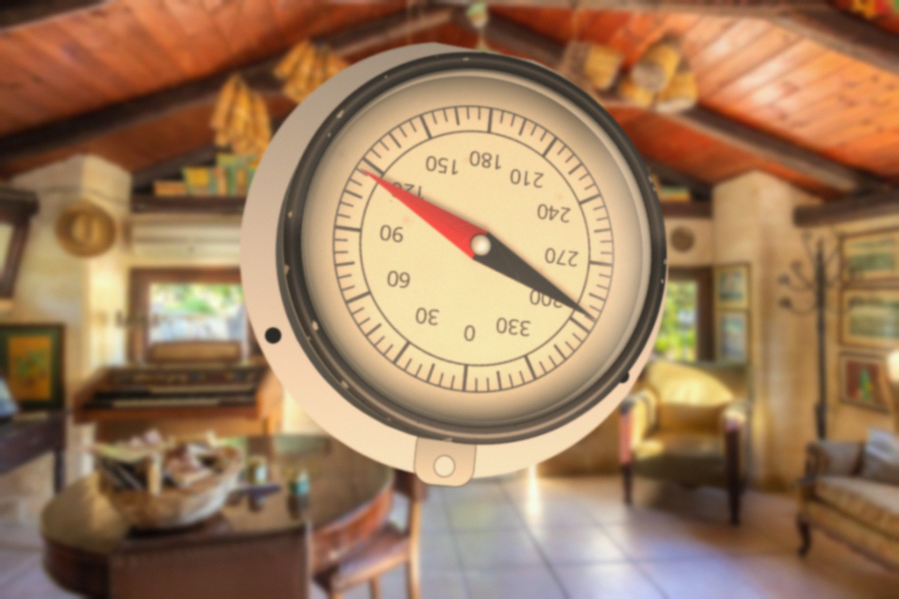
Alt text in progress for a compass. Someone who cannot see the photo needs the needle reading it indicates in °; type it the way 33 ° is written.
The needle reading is 115 °
